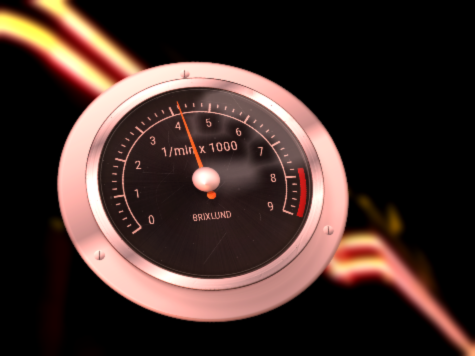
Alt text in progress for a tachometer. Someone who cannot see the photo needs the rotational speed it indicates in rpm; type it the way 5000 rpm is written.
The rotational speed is 4200 rpm
